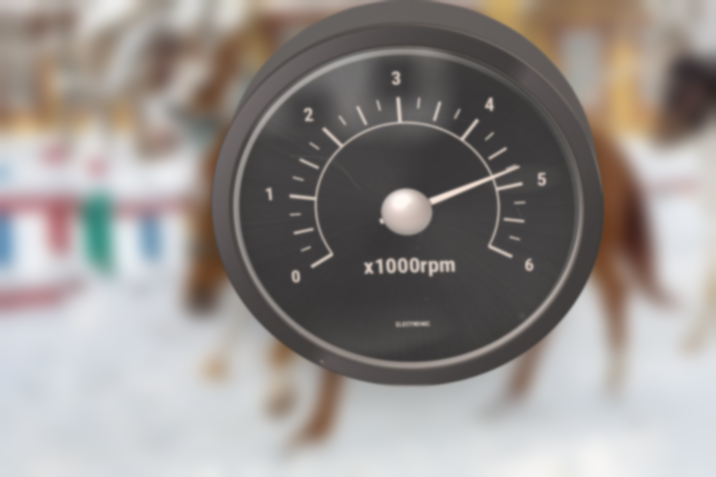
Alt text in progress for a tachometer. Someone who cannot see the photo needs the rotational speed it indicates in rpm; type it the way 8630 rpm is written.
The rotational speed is 4750 rpm
